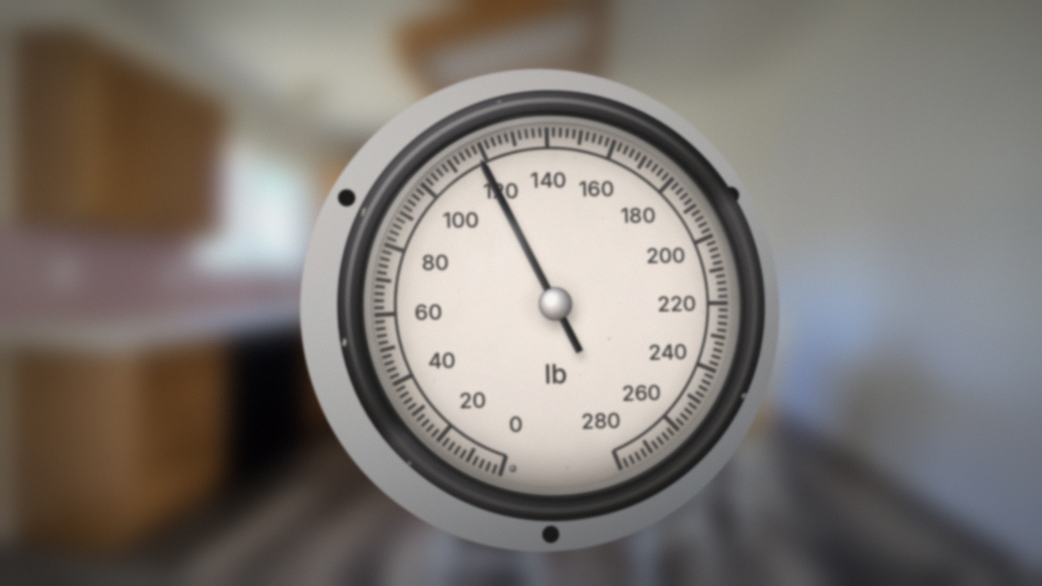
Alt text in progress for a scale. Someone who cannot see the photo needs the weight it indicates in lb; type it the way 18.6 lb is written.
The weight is 118 lb
